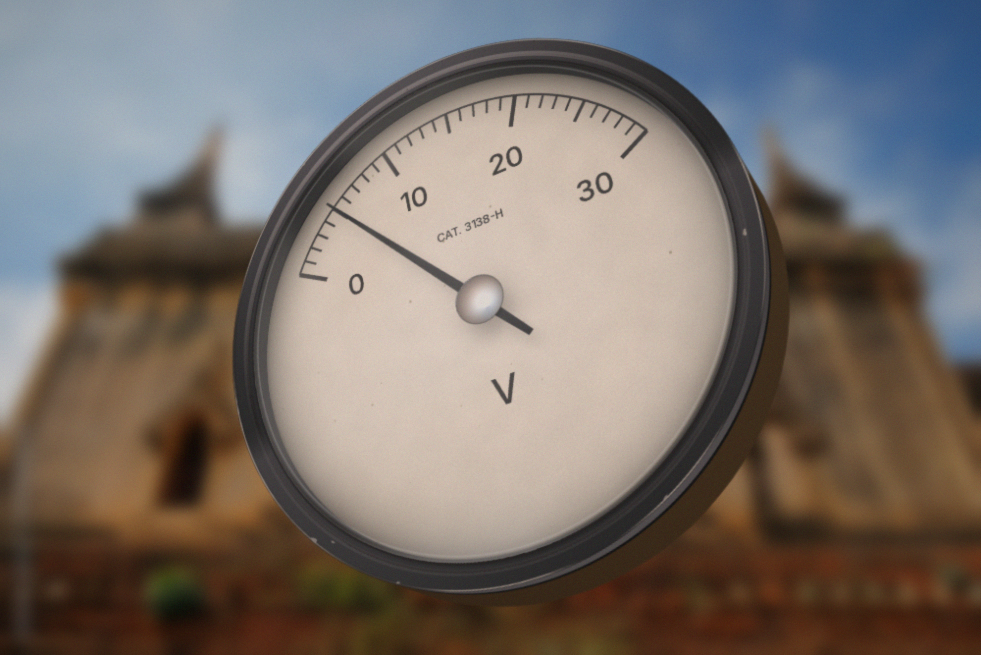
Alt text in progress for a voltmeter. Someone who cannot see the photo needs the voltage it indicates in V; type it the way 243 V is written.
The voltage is 5 V
